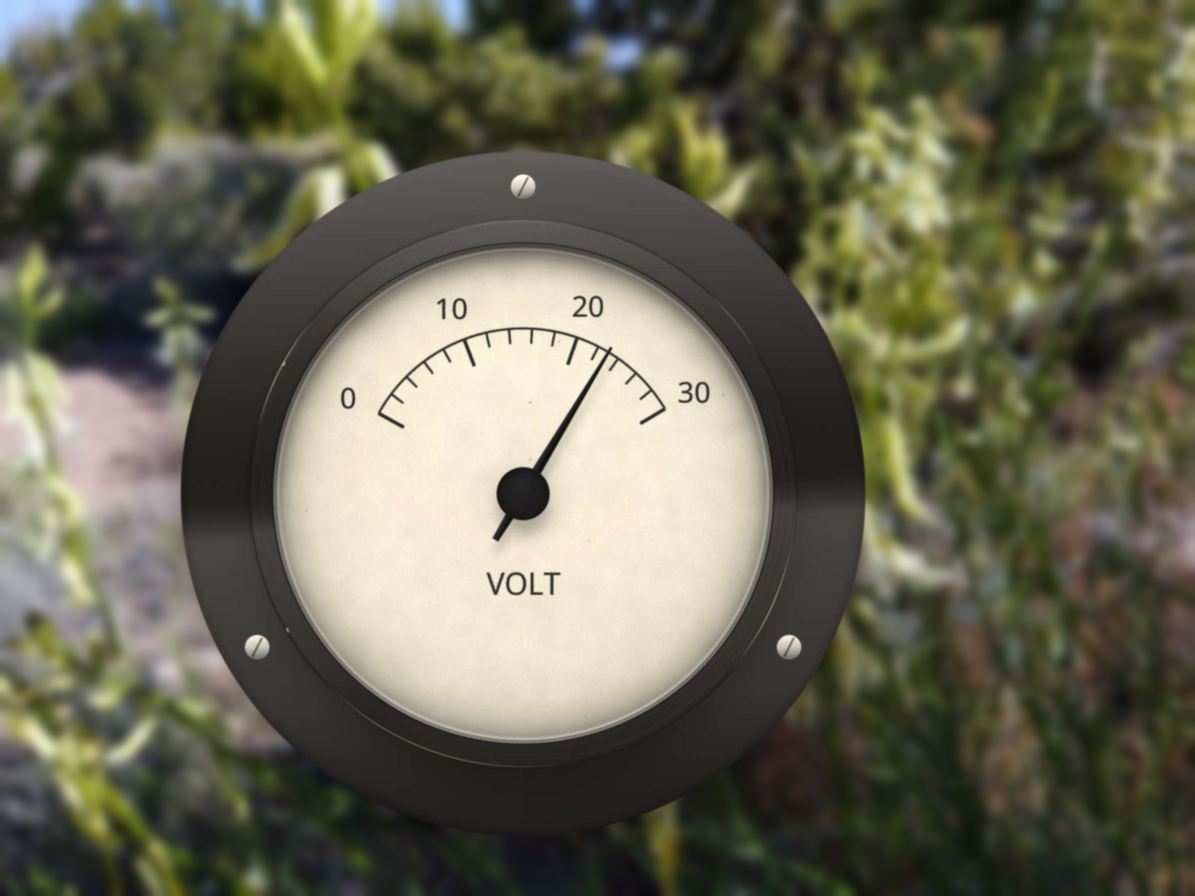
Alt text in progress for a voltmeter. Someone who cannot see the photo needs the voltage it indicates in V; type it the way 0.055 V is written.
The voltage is 23 V
